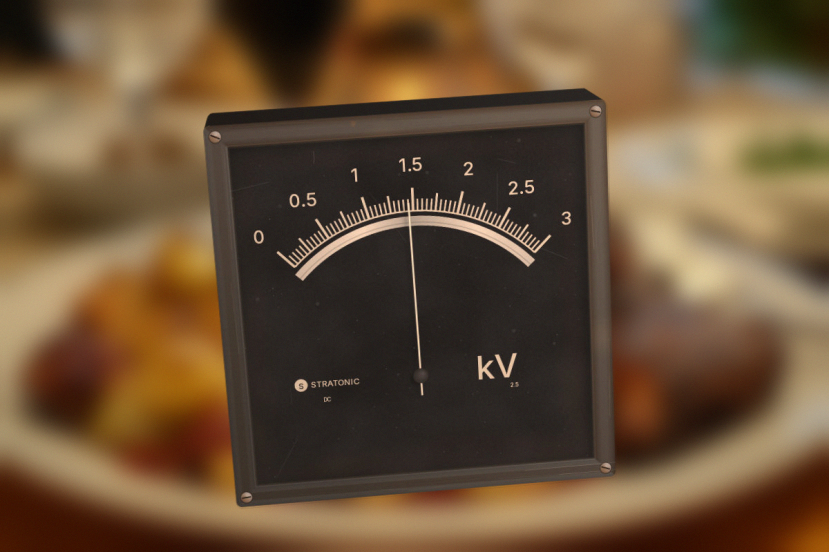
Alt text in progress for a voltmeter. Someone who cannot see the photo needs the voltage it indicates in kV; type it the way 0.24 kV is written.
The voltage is 1.45 kV
